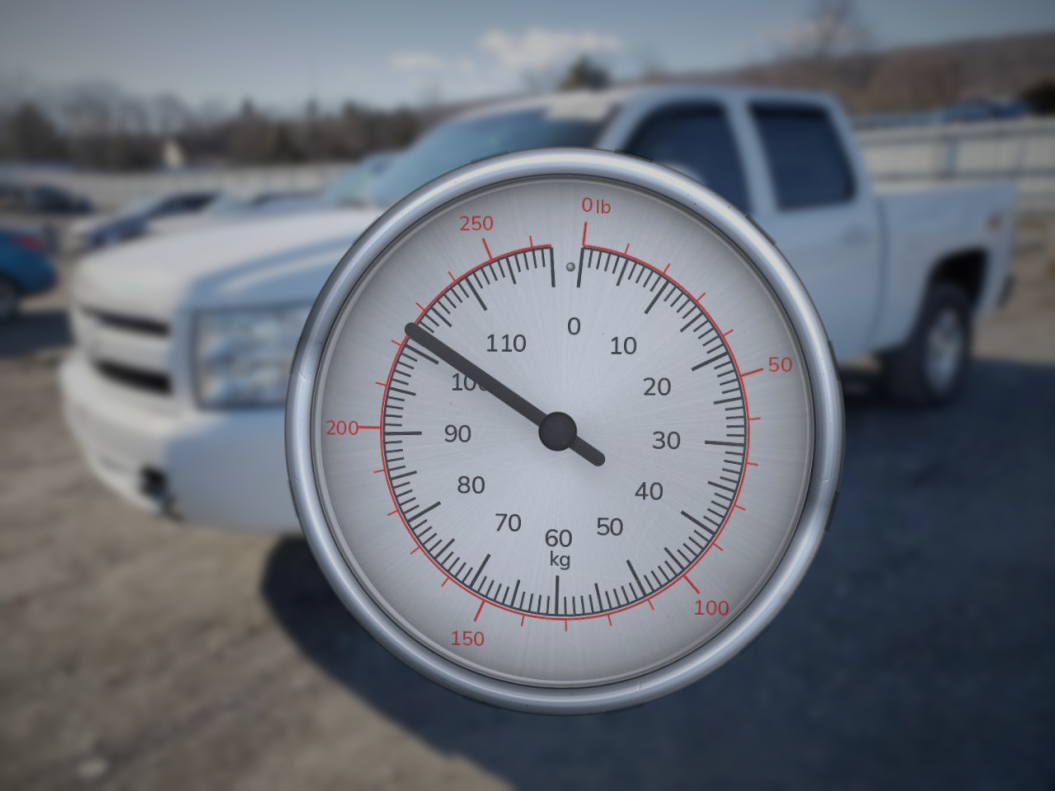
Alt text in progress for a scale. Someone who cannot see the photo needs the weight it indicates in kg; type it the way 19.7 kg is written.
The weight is 102 kg
